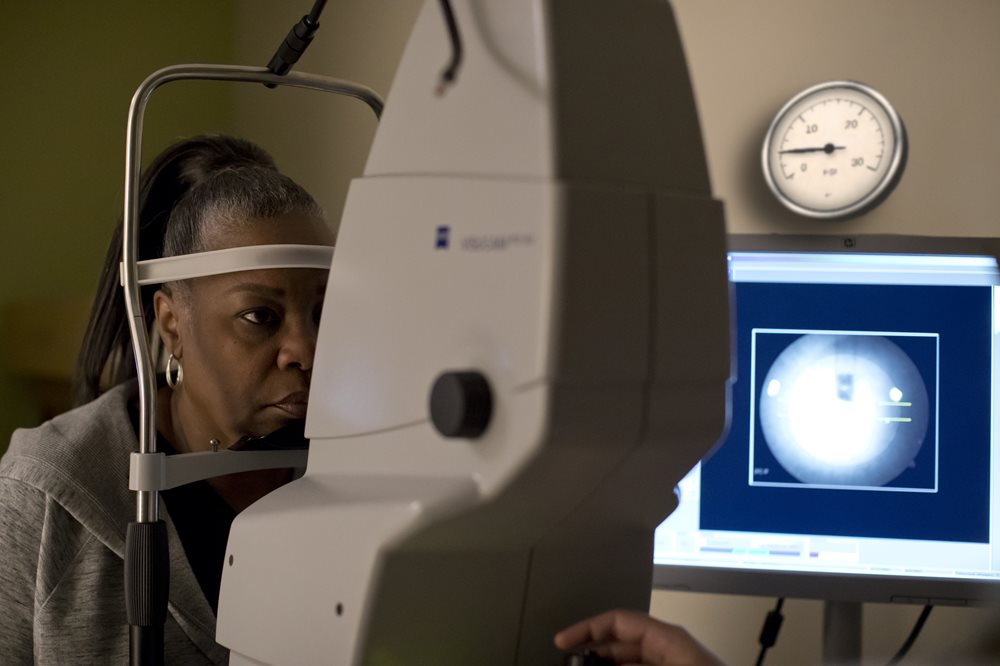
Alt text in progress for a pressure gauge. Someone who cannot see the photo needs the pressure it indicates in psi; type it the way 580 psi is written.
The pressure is 4 psi
